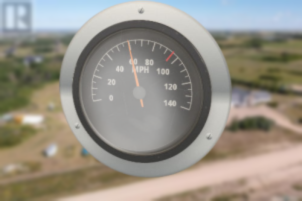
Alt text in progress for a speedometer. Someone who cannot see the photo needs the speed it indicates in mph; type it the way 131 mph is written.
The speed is 60 mph
